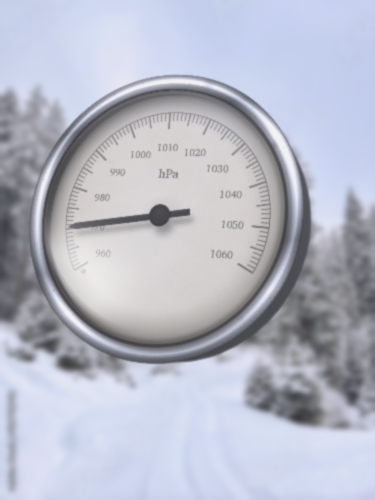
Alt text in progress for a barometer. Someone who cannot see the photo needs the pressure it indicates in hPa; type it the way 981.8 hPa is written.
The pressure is 970 hPa
